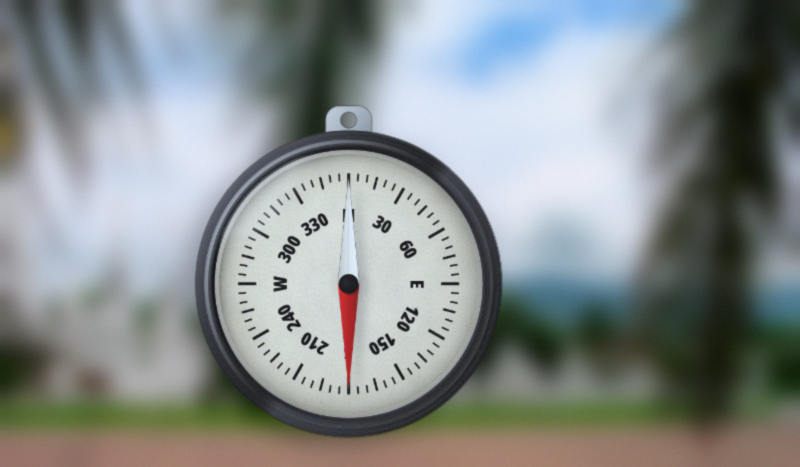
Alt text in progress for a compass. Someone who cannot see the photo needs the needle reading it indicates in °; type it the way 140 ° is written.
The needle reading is 180 °
